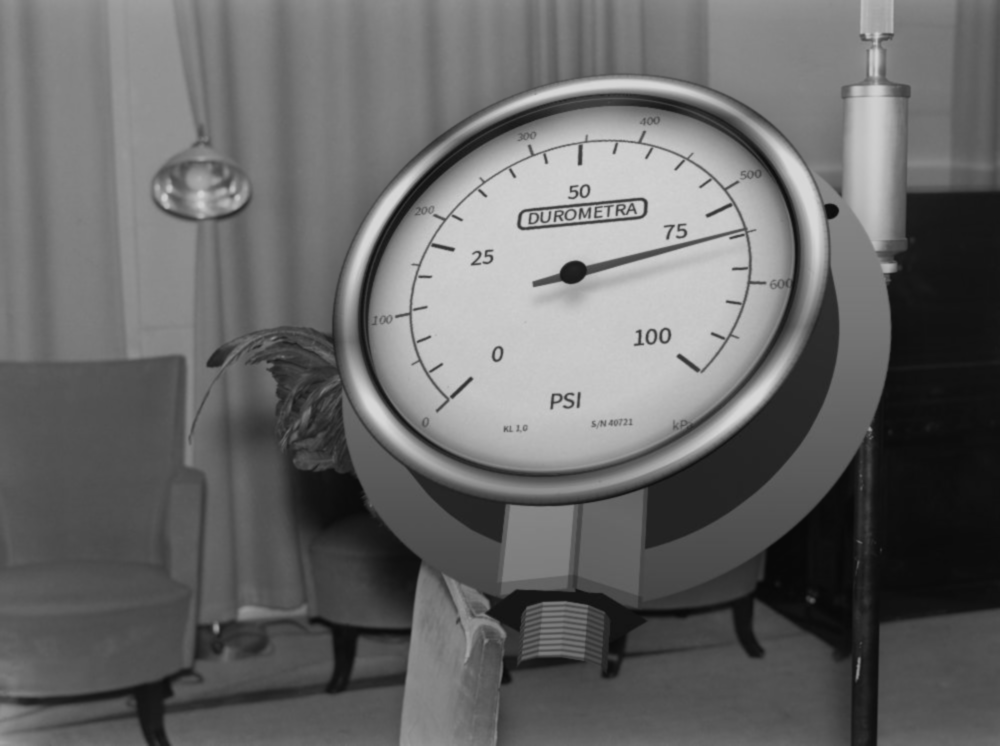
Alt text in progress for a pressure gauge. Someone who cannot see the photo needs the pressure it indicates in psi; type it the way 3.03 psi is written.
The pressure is 80 psi
